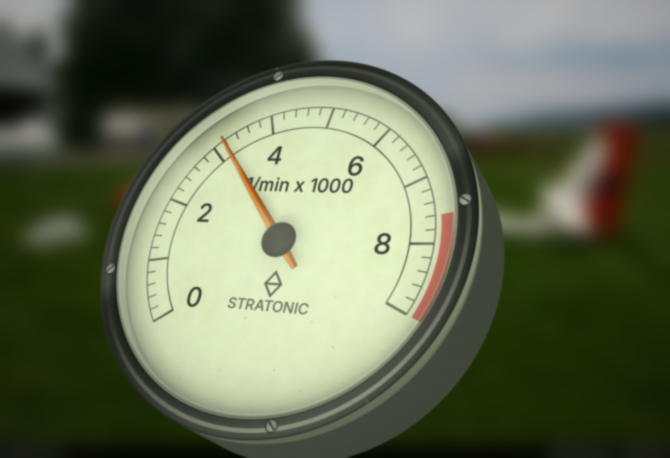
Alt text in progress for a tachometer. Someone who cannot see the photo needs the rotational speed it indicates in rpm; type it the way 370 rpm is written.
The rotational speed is 3200 rpm
